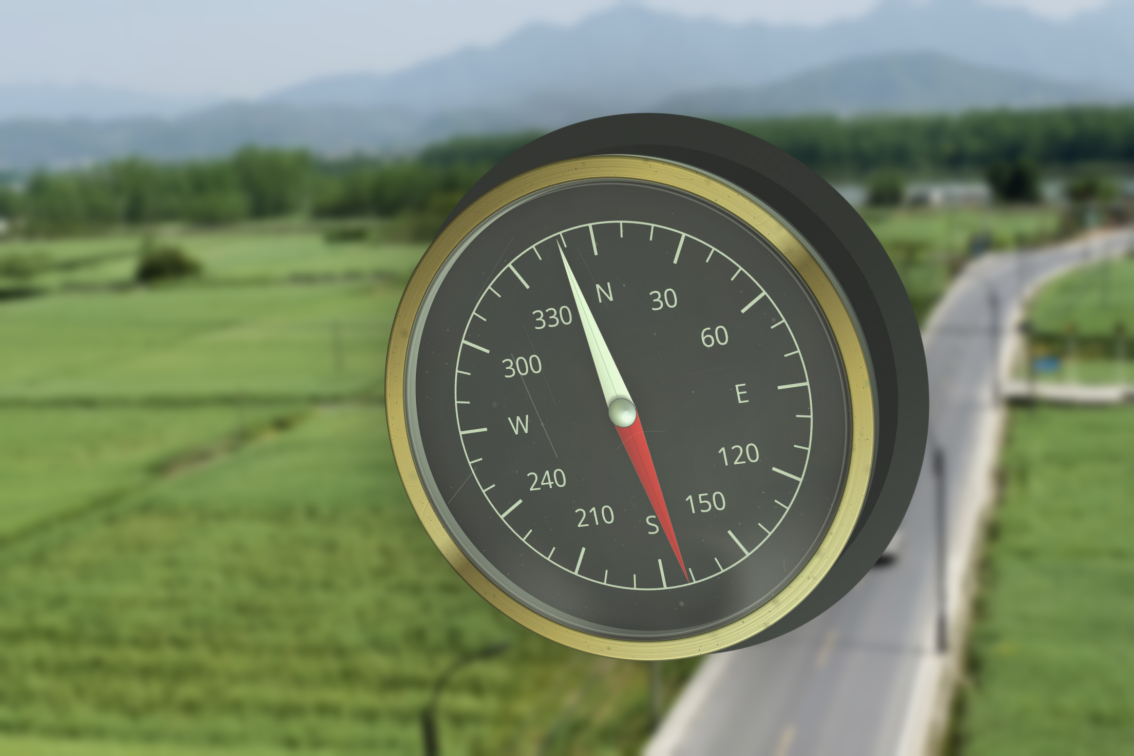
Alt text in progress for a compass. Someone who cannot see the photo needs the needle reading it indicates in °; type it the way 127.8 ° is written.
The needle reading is 170 °
